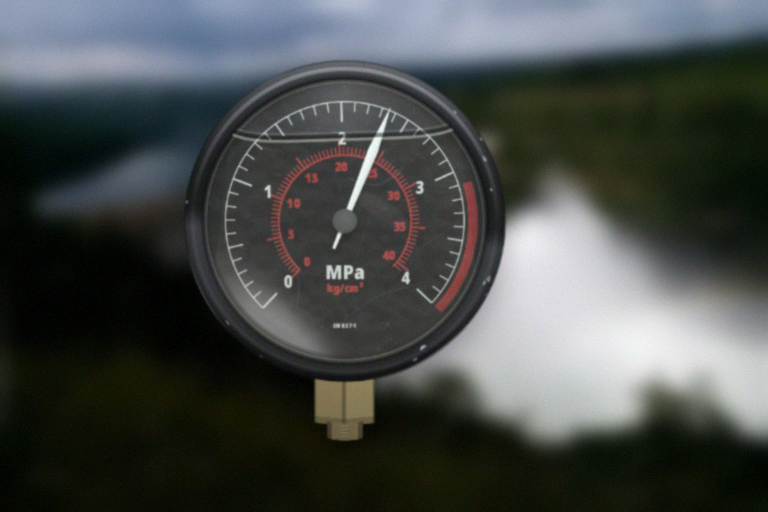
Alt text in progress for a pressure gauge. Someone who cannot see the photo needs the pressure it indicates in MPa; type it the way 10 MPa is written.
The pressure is 2.35 MPa
